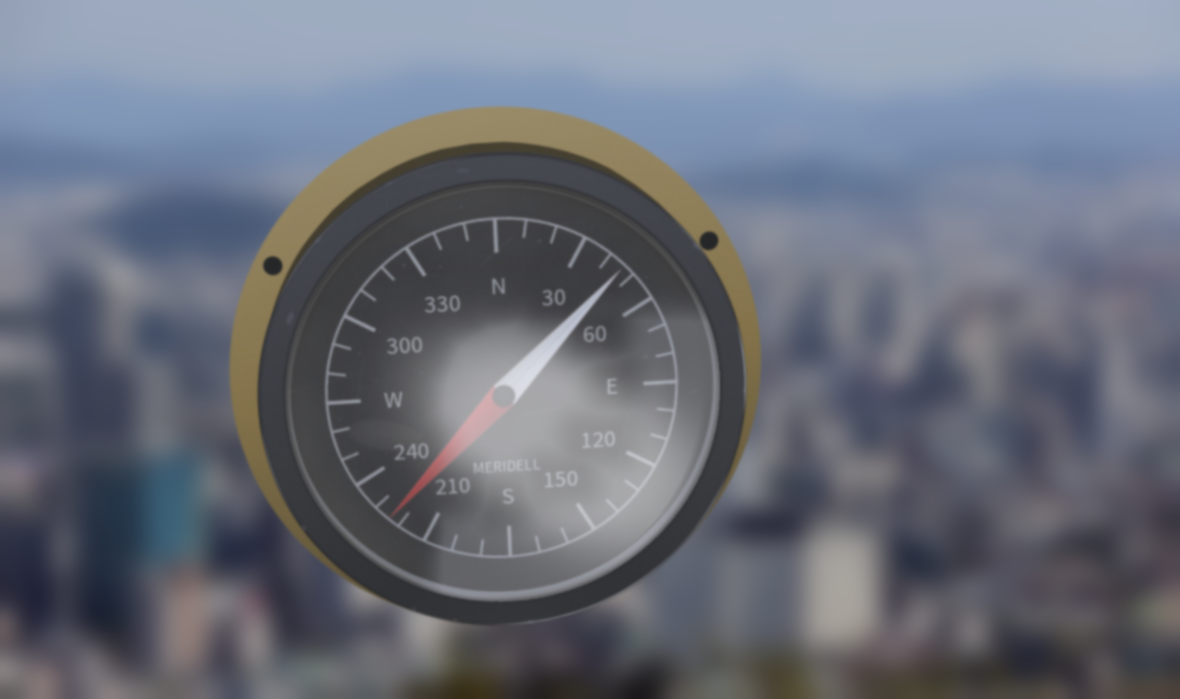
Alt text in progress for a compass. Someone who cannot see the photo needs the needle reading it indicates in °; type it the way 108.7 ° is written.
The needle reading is 225 °
